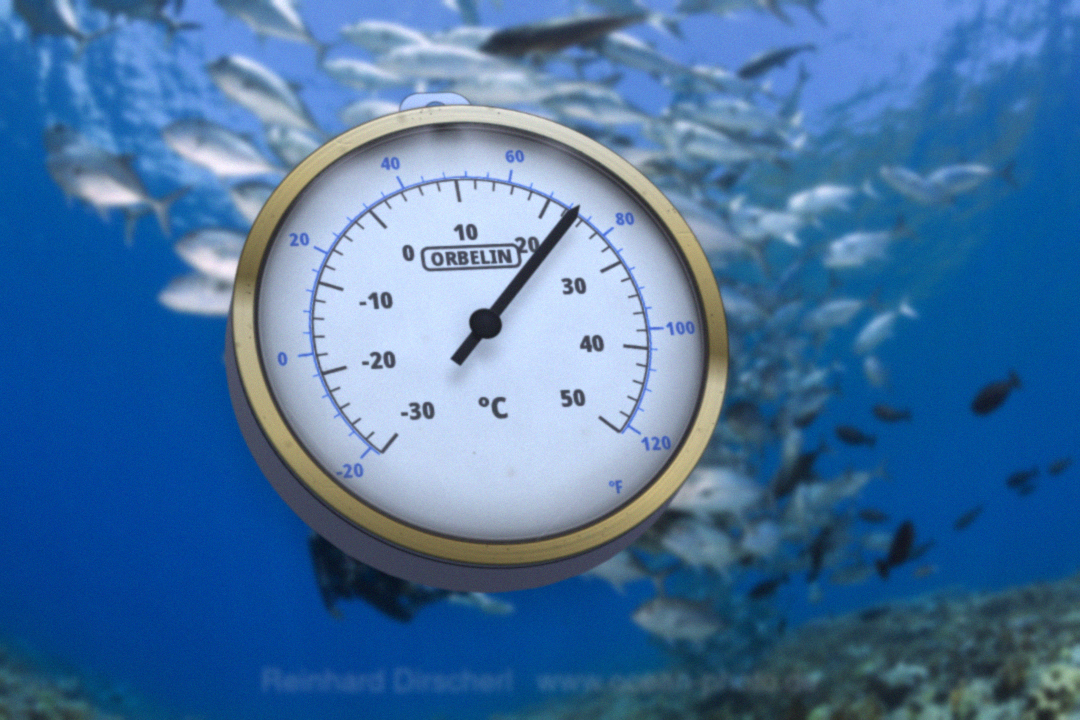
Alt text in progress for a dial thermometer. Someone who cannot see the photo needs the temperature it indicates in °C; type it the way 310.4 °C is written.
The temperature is 23 °C
